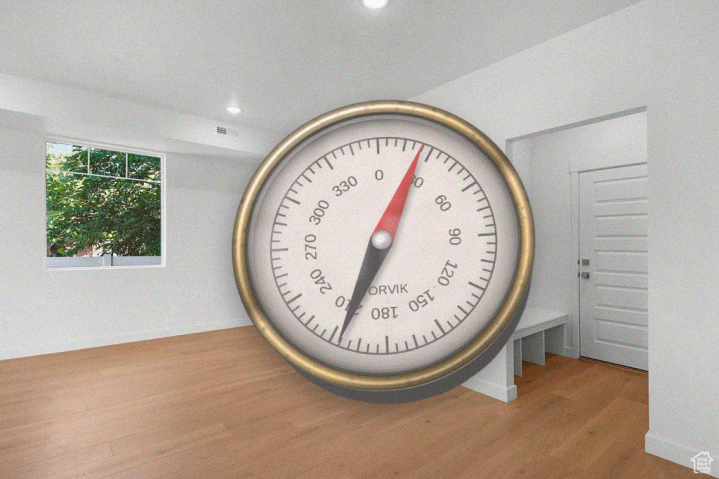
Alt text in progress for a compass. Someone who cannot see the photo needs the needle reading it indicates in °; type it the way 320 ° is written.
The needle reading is 25 °
